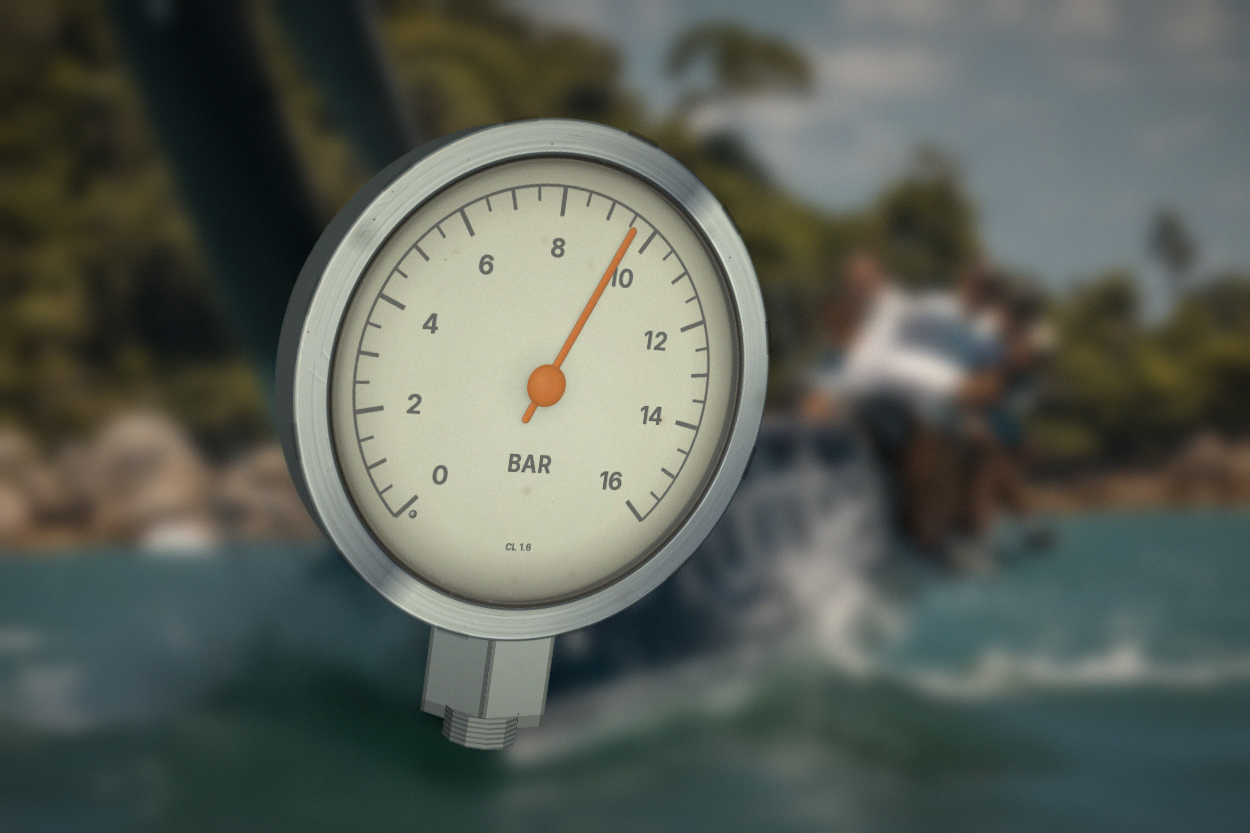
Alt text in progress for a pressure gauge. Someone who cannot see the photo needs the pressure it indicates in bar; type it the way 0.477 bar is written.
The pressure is 9.5 bar
